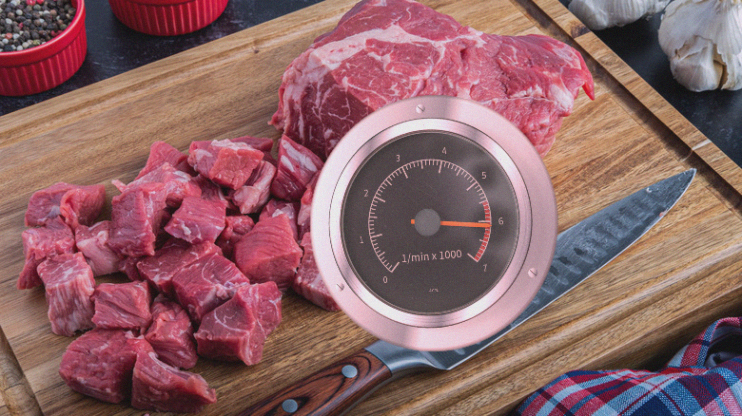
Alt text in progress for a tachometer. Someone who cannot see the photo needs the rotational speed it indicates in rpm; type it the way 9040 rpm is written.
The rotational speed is 6100 rpm
